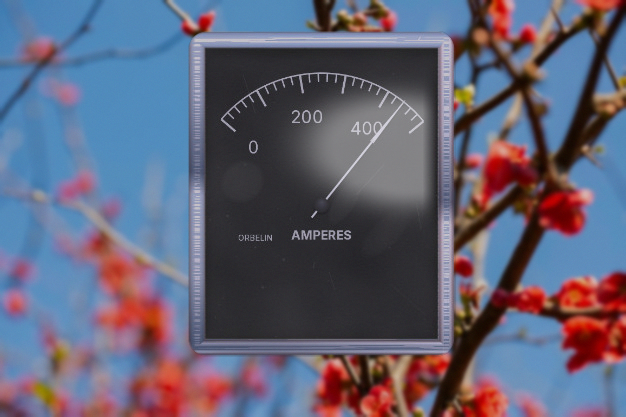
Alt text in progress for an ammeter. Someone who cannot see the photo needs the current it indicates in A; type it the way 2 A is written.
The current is 440 A
